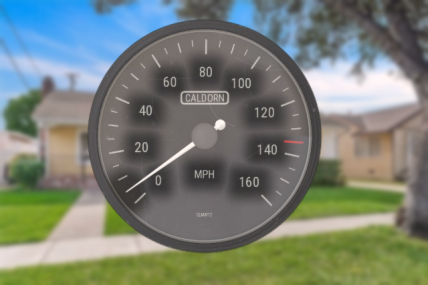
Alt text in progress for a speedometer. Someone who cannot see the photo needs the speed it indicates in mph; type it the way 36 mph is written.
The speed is 5 mph
